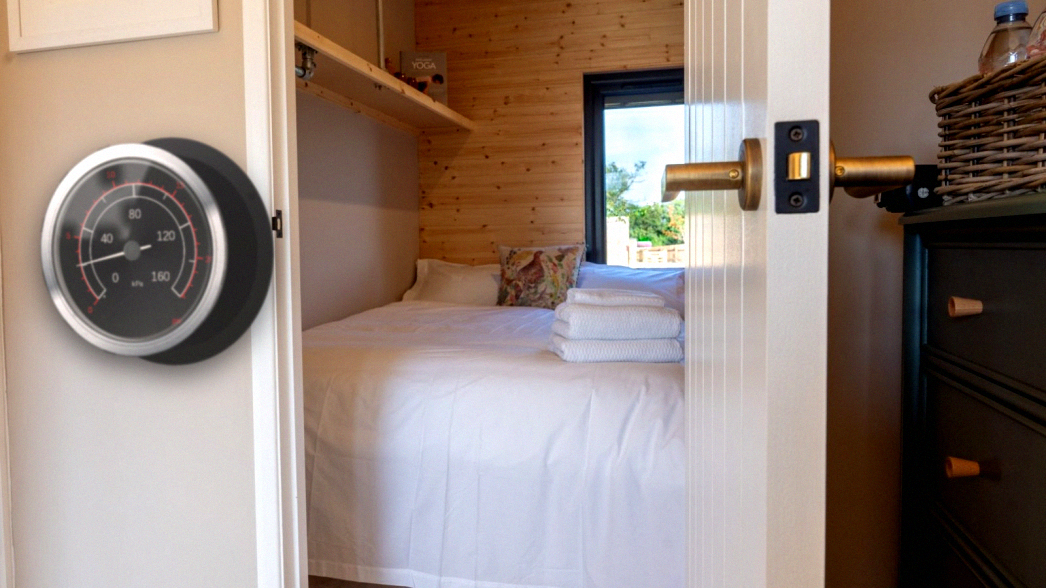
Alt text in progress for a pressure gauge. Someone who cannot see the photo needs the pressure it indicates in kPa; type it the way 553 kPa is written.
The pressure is 20 kPa
